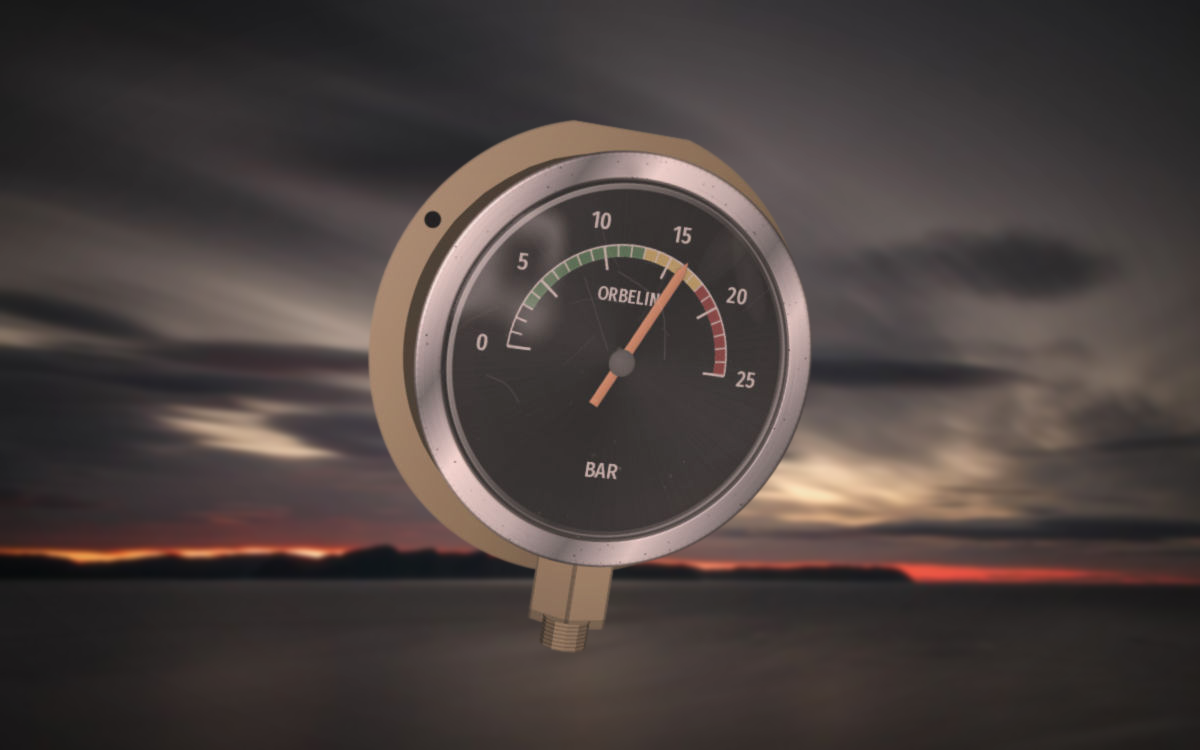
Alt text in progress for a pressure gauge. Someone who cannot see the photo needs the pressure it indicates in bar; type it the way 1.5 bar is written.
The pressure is 16 bar
